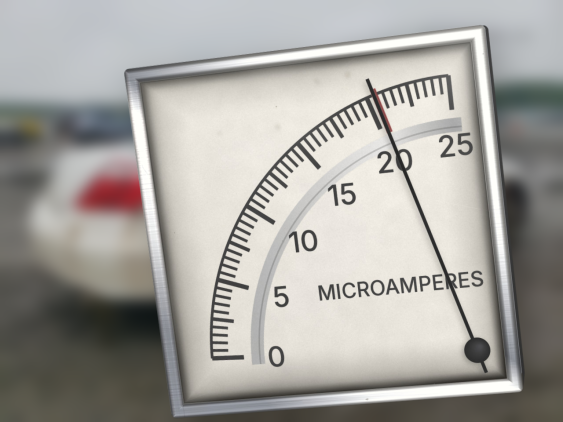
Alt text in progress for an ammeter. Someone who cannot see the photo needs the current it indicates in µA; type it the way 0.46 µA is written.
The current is 20.5 µA
